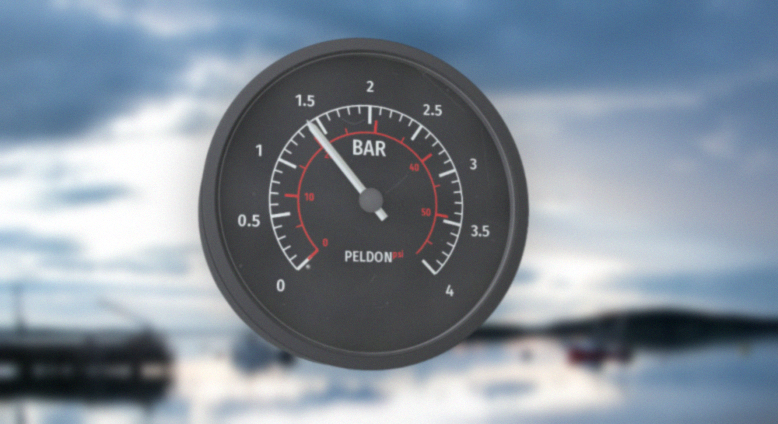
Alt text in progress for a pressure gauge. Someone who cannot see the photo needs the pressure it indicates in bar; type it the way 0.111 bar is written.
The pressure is 1.4 bar
